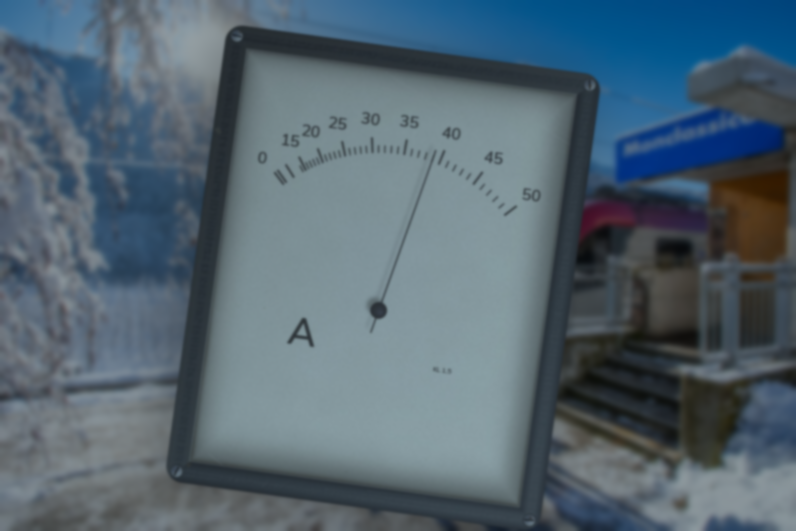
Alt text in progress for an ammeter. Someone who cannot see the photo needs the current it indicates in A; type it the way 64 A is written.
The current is 39 A
